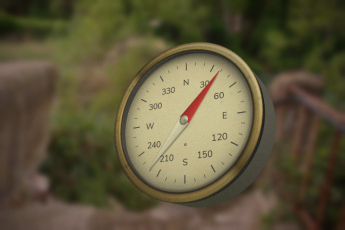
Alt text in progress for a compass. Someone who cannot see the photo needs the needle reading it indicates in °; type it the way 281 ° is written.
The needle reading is 40 °
